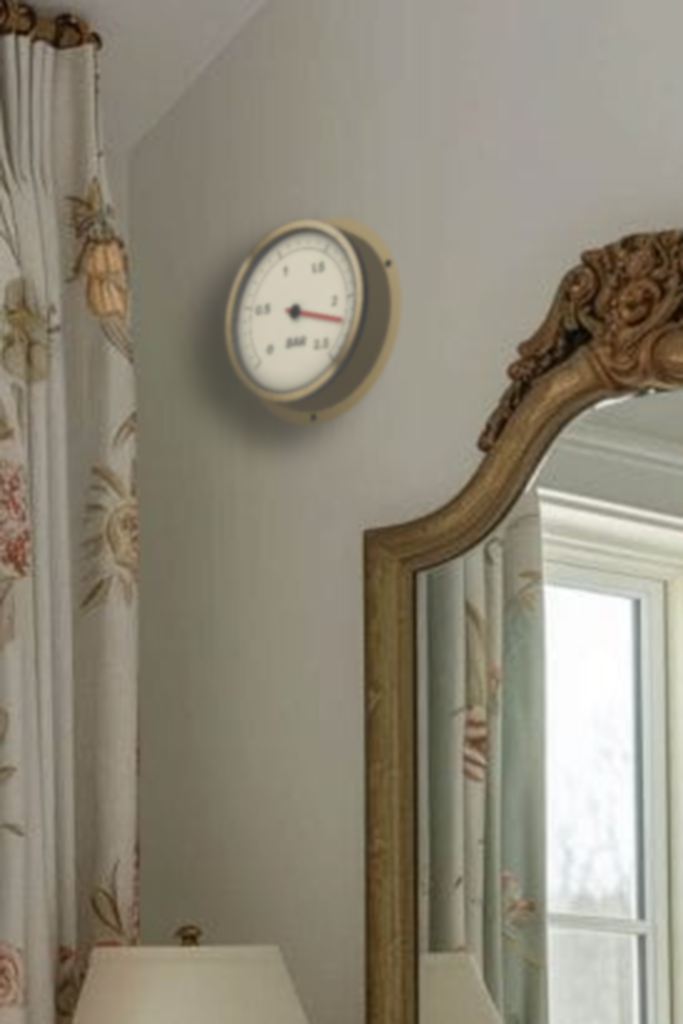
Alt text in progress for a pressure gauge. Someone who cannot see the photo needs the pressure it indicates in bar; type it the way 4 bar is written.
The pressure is 2.2 bar
